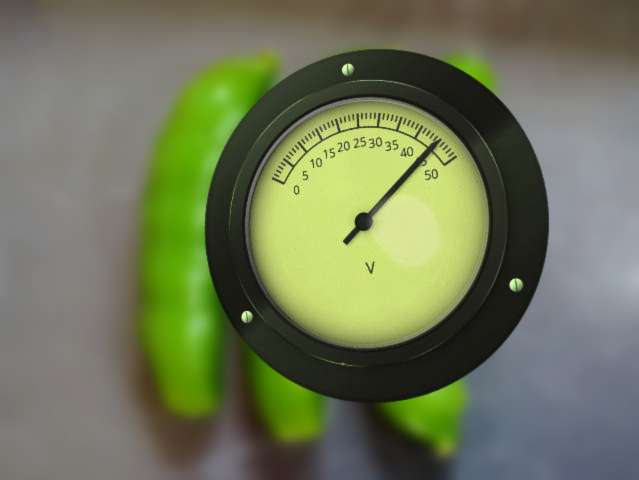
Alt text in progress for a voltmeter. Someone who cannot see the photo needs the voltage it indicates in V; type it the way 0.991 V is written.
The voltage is 45 V
